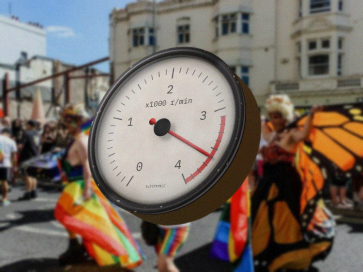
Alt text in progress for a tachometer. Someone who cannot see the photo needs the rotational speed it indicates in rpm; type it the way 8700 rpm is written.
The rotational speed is 3600 rpm
